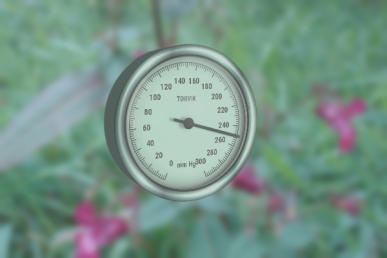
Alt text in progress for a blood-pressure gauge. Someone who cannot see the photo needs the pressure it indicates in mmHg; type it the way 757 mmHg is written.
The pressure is 250 mmHg
